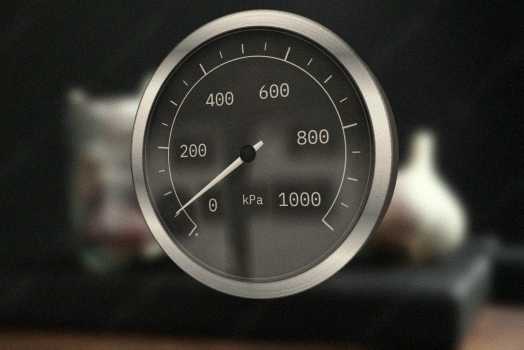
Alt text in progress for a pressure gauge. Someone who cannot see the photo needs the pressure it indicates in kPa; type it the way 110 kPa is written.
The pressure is 50 kPa
